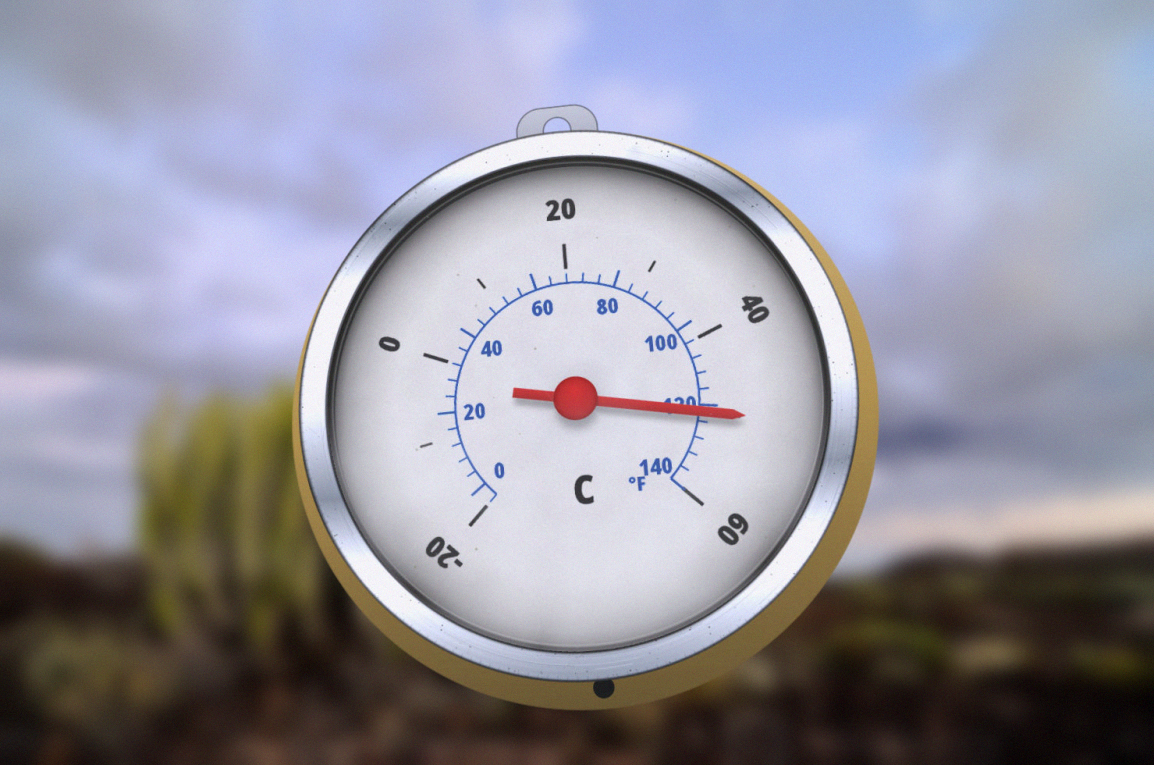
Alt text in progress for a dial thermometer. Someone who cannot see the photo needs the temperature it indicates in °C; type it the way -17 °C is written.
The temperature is 50 °C
